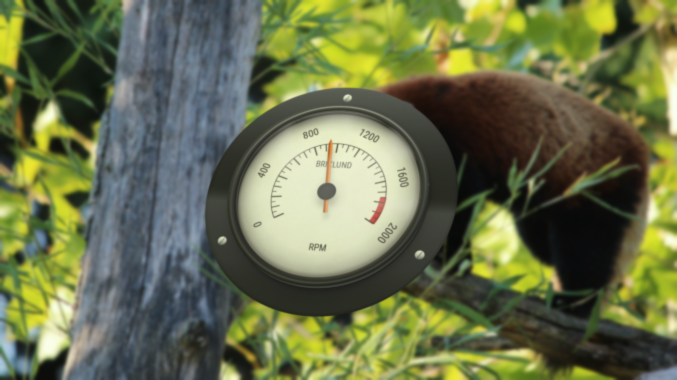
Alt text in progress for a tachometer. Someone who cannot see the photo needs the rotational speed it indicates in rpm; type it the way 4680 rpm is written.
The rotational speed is 950 rpm
